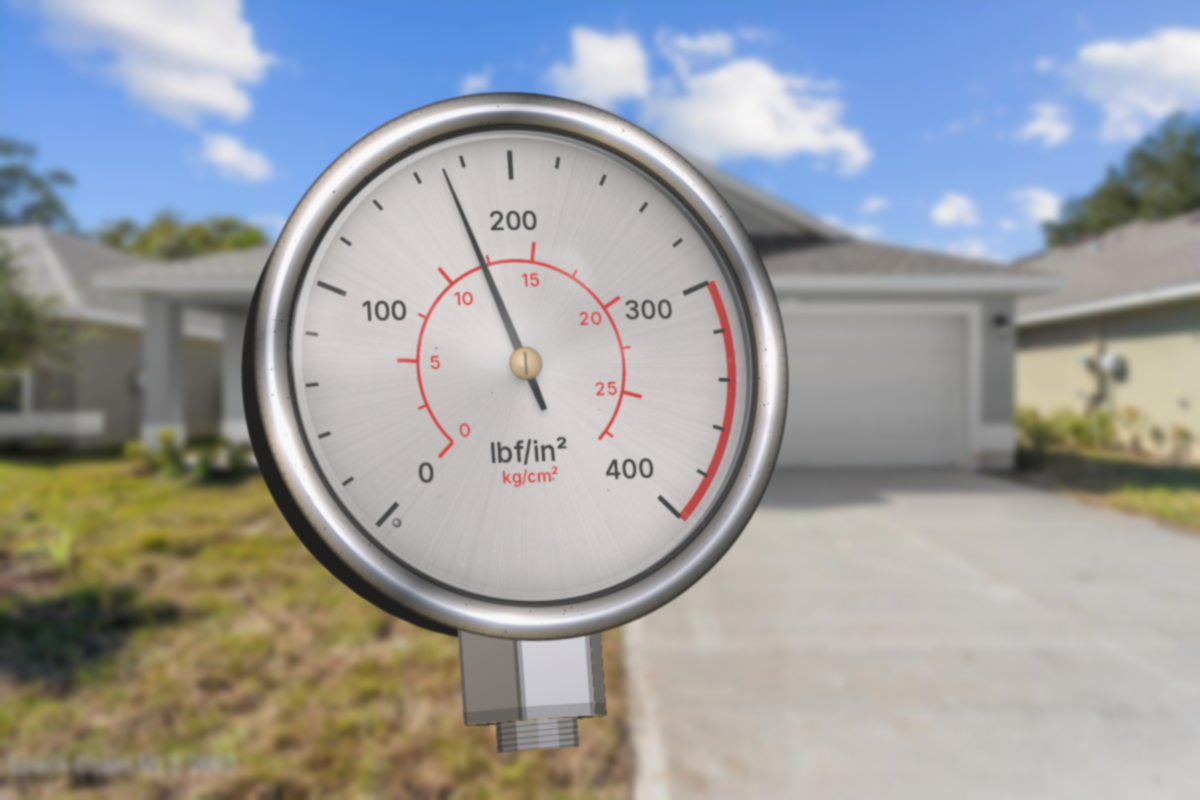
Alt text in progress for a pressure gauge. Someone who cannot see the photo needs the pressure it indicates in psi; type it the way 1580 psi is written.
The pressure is 170 psi
